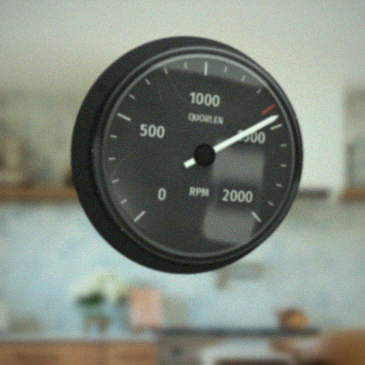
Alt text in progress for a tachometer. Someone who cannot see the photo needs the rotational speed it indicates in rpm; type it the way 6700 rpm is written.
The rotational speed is 1450 rpm
